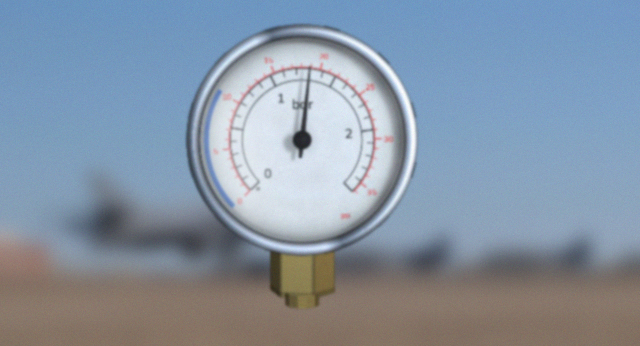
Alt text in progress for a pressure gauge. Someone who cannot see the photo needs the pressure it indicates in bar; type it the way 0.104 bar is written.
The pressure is 1.3 bar
